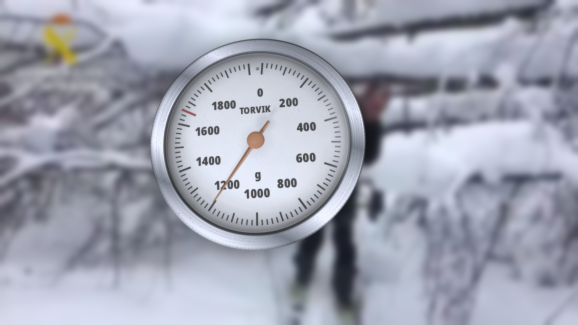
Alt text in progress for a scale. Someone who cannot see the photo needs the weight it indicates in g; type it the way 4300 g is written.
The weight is 1200 g
